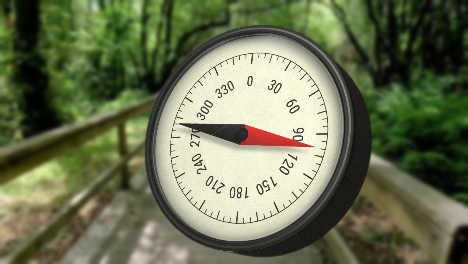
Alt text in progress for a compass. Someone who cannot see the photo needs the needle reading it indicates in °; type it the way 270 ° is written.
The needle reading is 100 °
